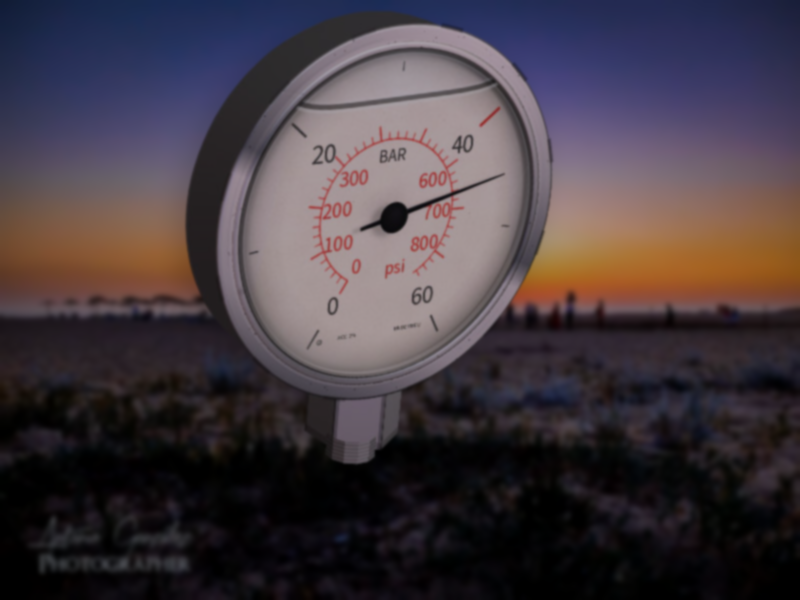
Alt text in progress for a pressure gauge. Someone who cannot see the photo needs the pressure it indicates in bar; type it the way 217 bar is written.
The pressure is 45 bar
